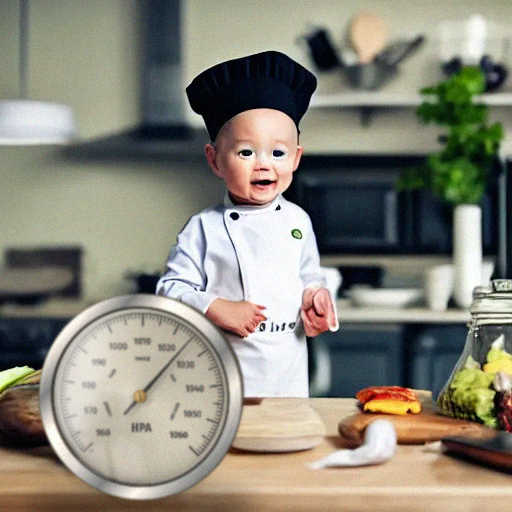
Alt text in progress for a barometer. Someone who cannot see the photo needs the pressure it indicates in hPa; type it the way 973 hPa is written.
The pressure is 1025 hPa
